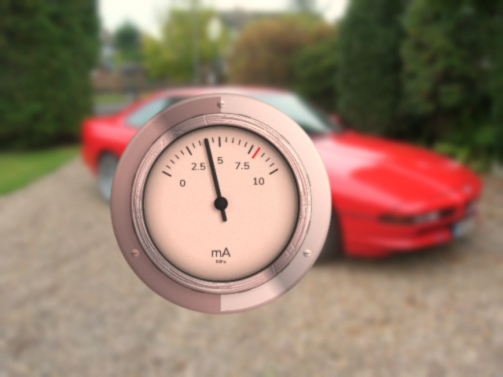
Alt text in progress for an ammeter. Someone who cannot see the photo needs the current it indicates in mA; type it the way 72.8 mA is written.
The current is 4 mA
